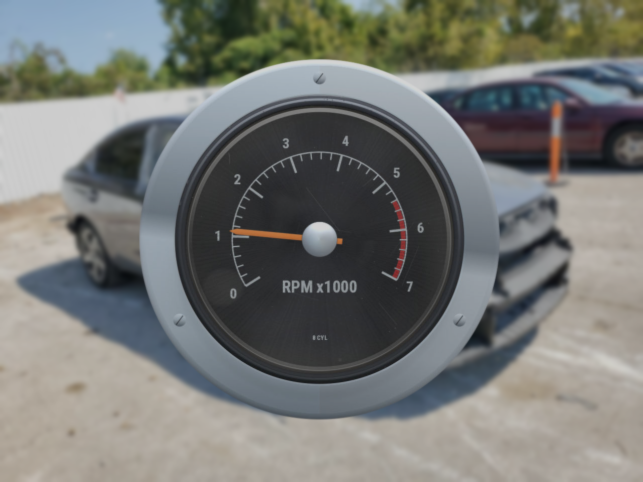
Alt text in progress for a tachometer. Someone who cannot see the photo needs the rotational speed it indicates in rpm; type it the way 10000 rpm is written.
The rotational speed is 1100 rpm
